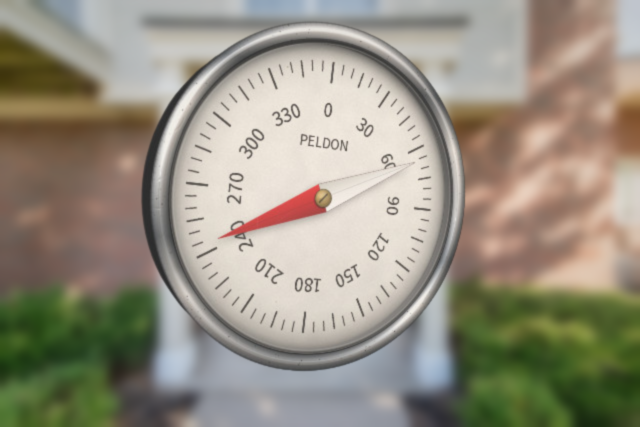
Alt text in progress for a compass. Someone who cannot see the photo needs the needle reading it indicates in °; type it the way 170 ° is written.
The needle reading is 245 °
